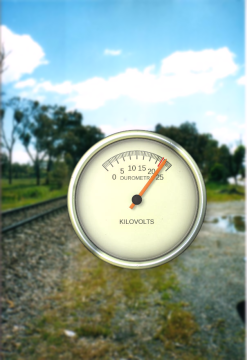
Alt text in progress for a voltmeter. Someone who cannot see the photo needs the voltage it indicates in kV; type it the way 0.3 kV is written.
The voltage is 22.5 kV
